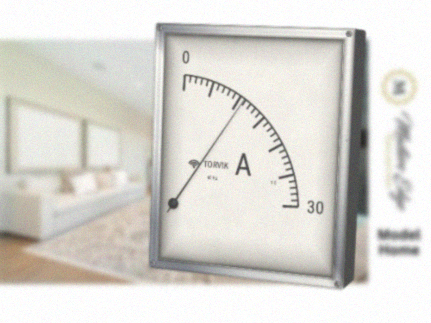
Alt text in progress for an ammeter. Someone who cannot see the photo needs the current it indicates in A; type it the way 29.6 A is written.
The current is 11 A
